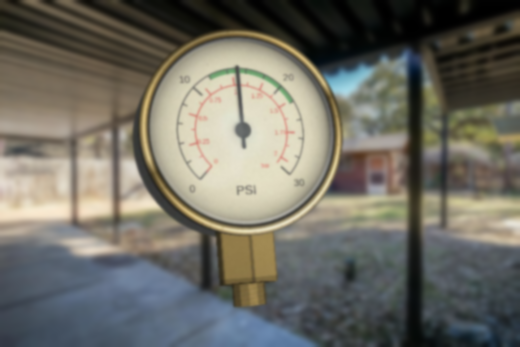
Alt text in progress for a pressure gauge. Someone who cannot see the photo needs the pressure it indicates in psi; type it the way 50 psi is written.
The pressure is 15 psi
